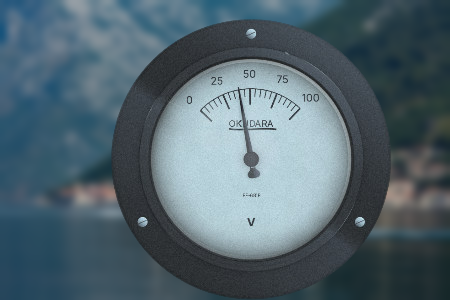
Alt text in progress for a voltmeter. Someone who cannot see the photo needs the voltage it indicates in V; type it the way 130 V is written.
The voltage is 40 V
